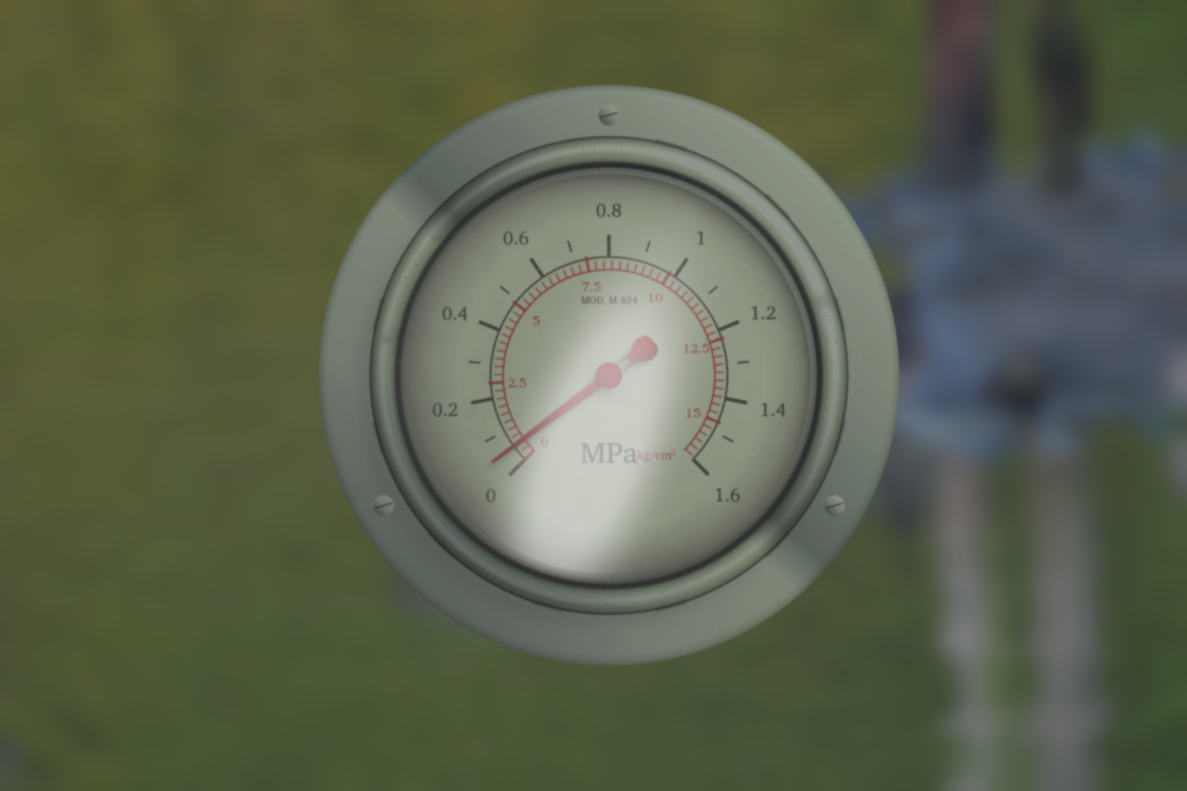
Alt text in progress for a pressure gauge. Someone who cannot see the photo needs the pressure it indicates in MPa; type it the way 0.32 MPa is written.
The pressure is 0.05 MPa
